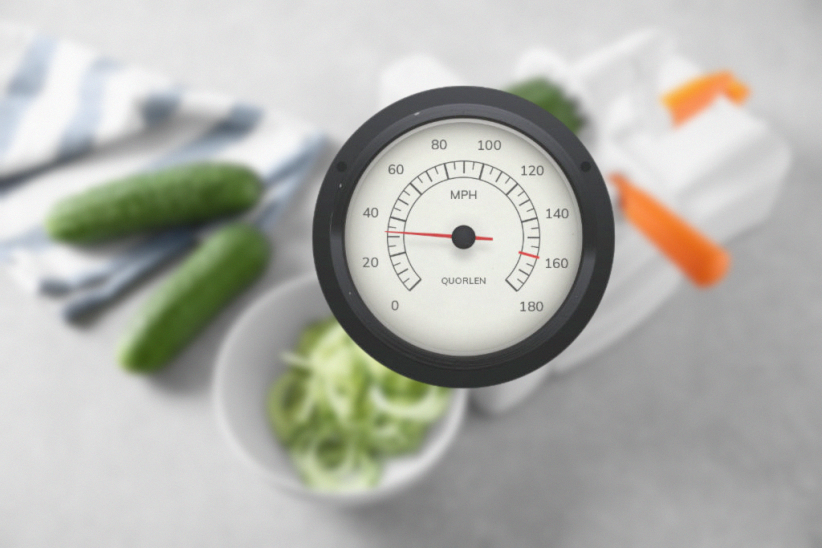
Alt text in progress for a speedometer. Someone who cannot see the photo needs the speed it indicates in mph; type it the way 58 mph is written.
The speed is 32.5 mph
